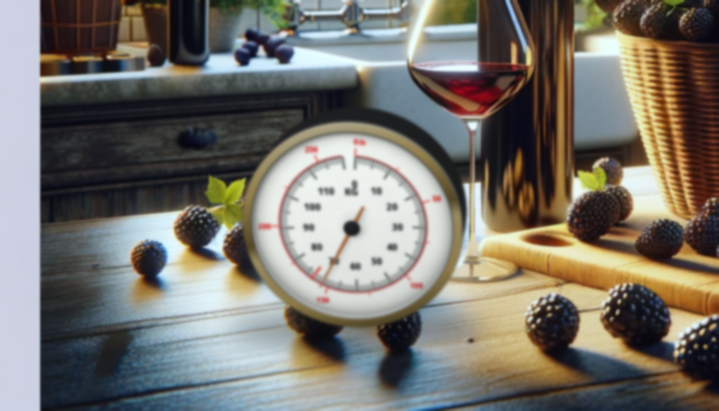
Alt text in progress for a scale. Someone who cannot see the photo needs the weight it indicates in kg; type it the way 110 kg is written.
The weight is 70 kg
